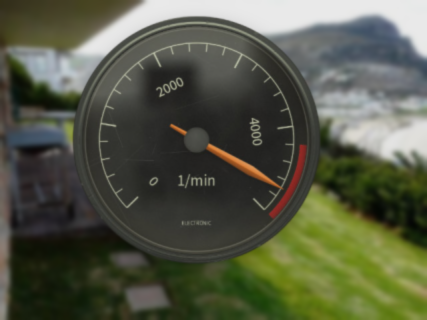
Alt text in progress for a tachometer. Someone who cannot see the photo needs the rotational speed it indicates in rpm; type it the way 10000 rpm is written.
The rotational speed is 4700 rpm
